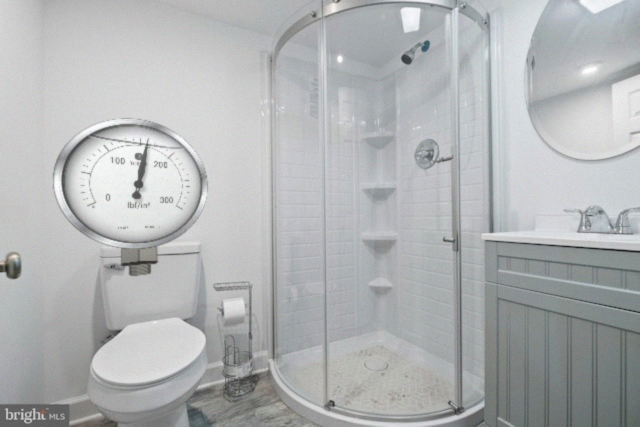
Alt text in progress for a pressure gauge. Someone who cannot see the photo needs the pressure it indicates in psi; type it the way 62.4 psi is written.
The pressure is 160 psi
